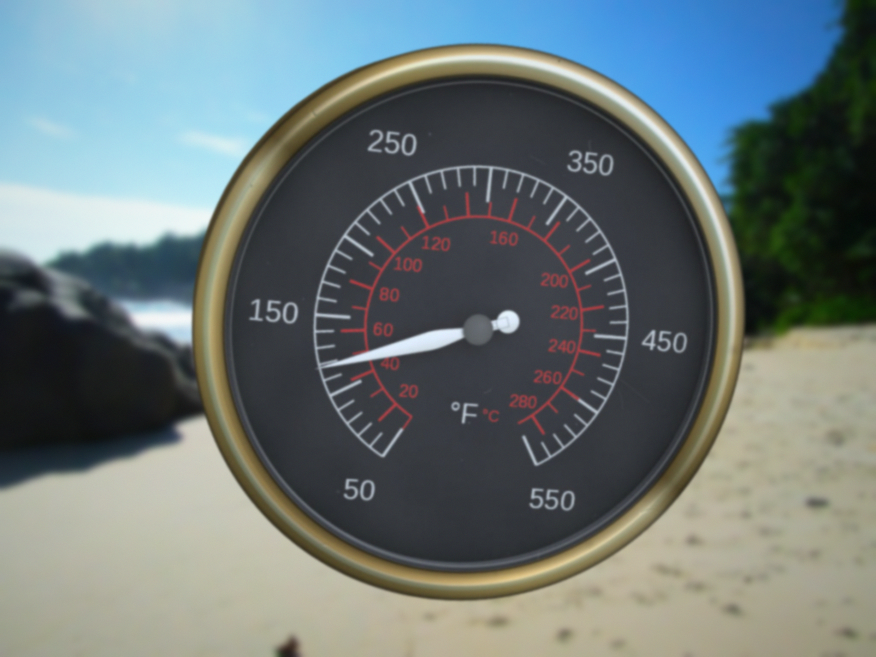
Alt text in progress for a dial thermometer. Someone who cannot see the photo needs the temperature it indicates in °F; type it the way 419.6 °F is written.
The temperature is 120 °F
